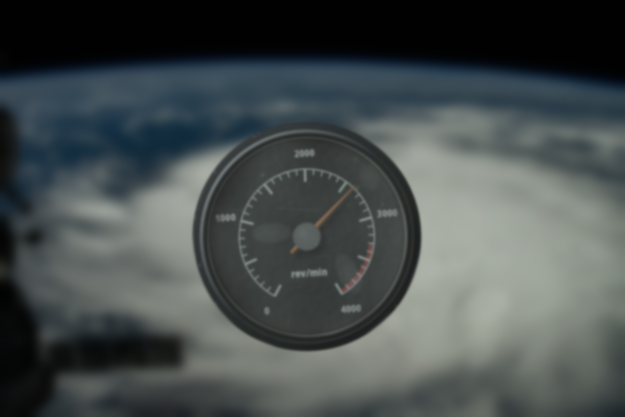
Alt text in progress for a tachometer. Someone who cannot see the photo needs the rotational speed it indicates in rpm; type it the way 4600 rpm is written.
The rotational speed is 2600 rpm
